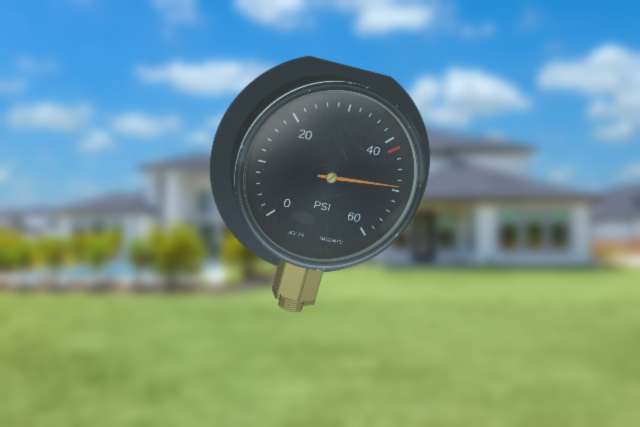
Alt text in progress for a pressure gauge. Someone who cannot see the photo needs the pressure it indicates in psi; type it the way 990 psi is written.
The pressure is 49 psi
